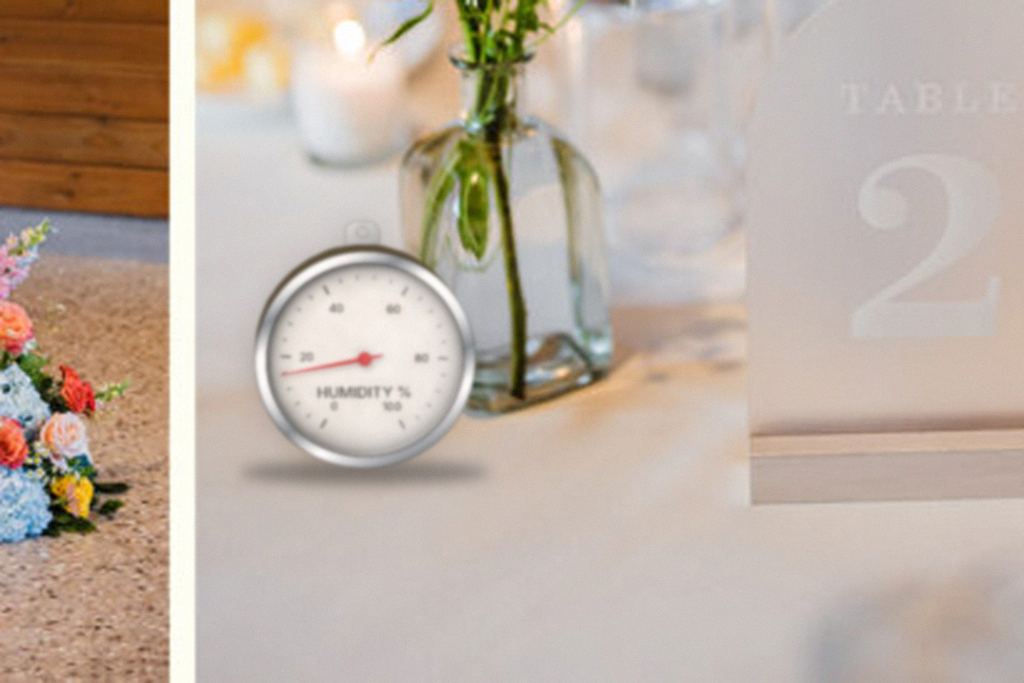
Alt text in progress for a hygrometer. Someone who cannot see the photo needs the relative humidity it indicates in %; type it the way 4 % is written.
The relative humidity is 16 %
